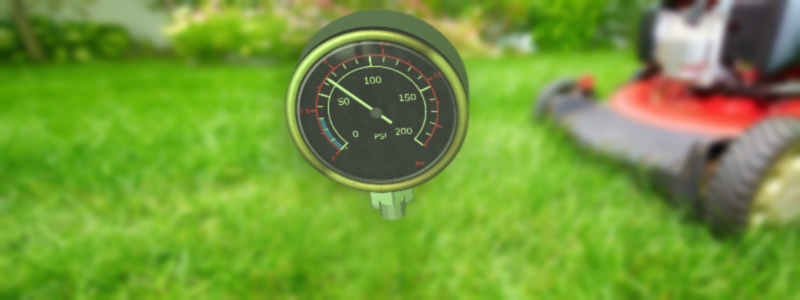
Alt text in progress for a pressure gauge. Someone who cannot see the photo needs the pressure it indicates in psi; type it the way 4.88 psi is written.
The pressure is 65 psi
